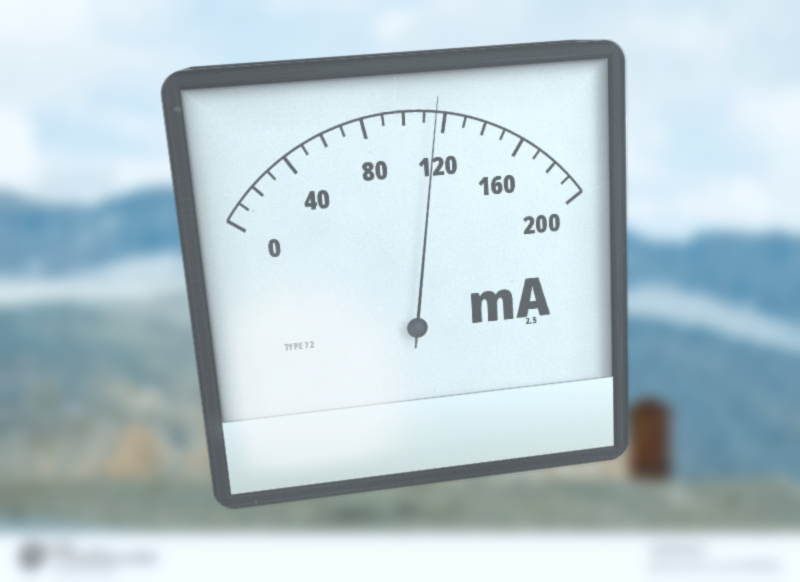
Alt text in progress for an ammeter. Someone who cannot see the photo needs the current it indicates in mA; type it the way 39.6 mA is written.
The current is 115 mA
